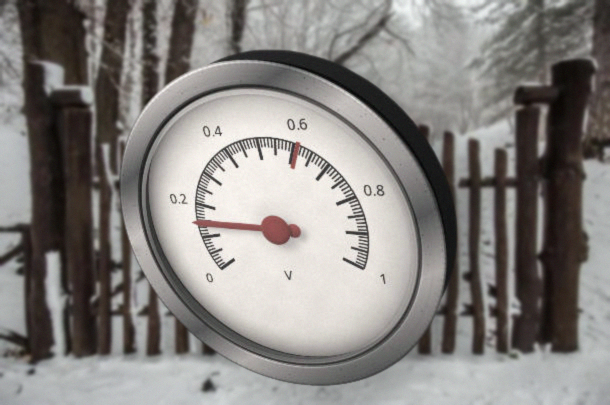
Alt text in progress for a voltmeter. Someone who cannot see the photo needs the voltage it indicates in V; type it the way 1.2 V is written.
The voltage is 0.15 V
